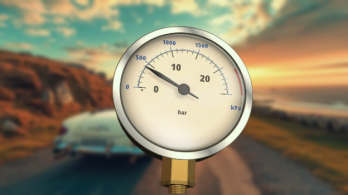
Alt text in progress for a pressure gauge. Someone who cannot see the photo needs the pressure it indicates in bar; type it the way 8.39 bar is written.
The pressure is 4 bar
